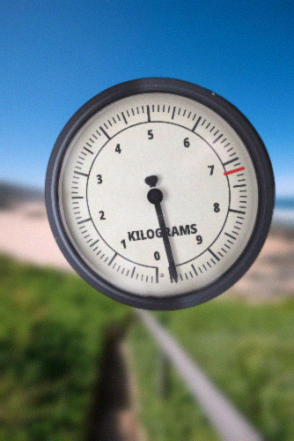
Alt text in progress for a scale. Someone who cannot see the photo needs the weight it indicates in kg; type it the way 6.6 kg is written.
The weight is 9.9 kg
